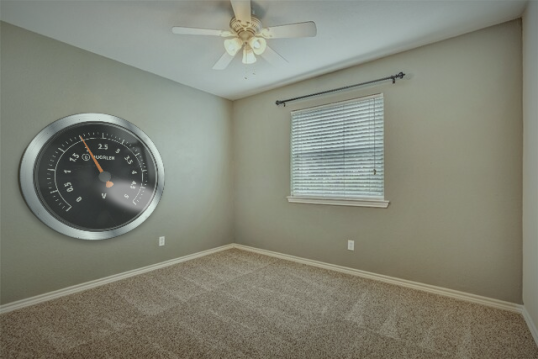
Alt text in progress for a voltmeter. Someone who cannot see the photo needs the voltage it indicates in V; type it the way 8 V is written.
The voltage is 2 V
